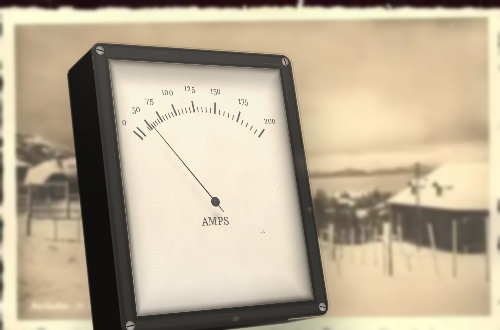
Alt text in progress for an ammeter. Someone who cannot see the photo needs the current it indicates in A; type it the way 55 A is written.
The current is 50 A
